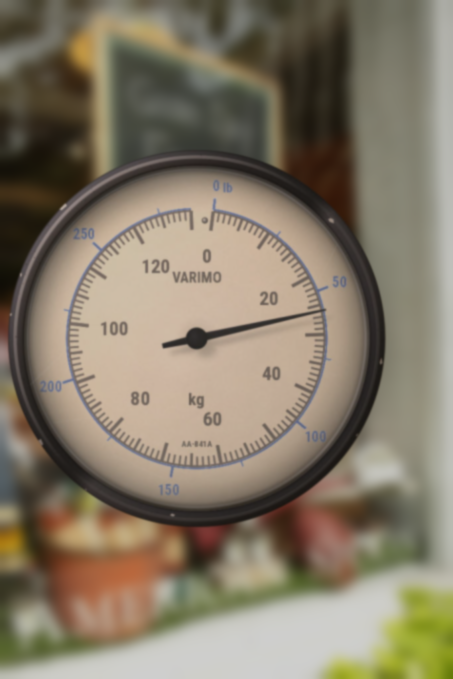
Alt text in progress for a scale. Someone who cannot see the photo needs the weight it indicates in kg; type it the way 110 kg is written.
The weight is 26 kg
